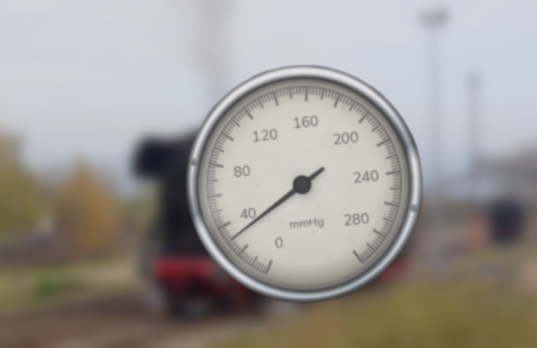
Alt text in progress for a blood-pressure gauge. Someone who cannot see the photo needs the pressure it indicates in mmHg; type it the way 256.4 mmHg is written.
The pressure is 30 mmHg
